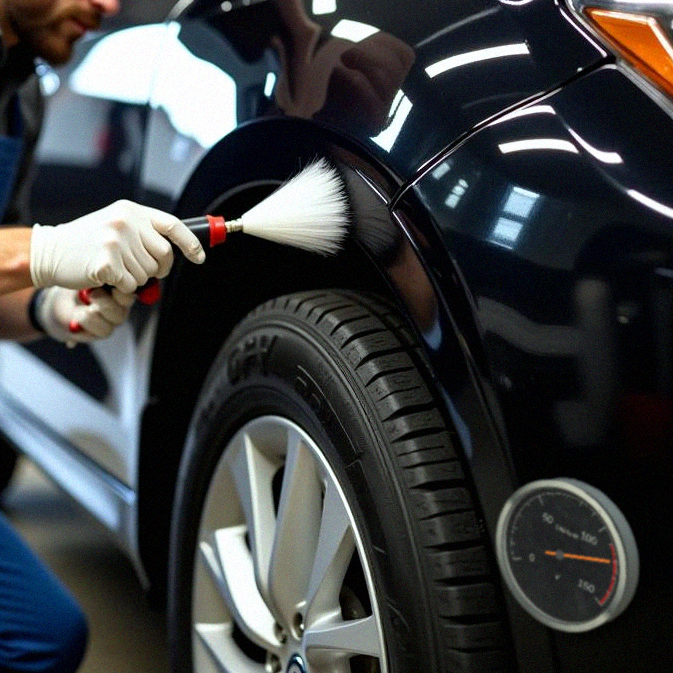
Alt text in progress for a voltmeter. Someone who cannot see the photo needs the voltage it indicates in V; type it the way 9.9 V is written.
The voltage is 120 V
